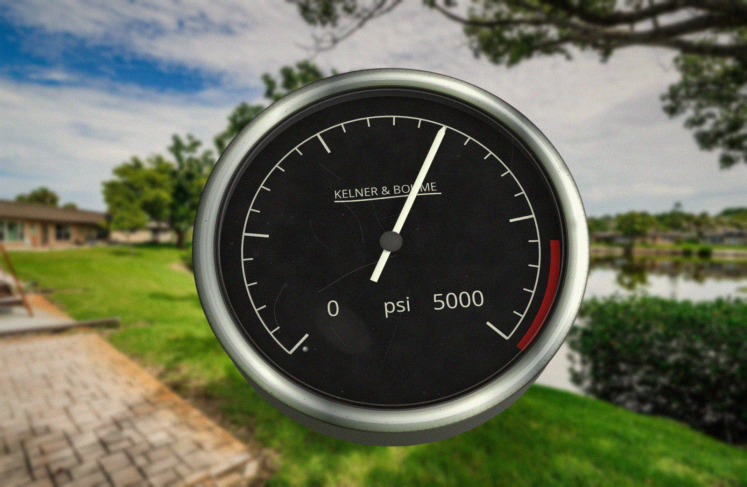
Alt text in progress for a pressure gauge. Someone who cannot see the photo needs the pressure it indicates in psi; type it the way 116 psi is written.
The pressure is 3000 psi
